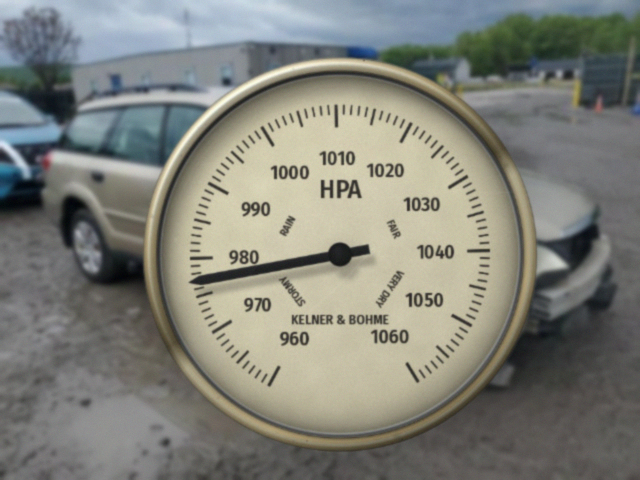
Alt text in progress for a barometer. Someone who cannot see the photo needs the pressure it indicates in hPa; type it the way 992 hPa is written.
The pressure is 977 hPa
